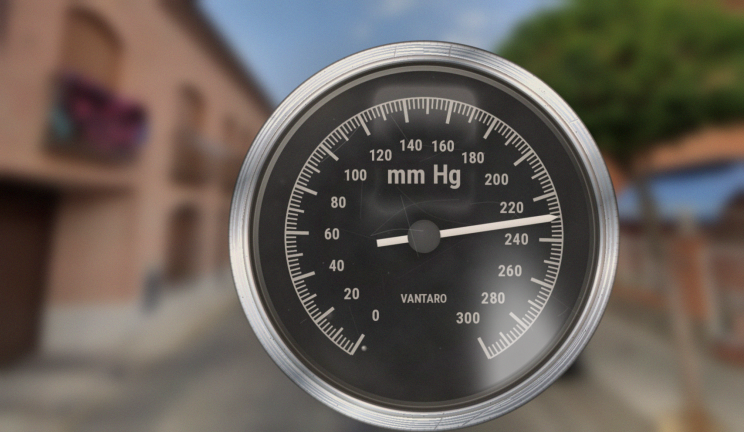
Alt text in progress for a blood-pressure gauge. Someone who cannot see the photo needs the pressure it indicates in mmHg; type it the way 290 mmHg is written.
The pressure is 230 mmHg
